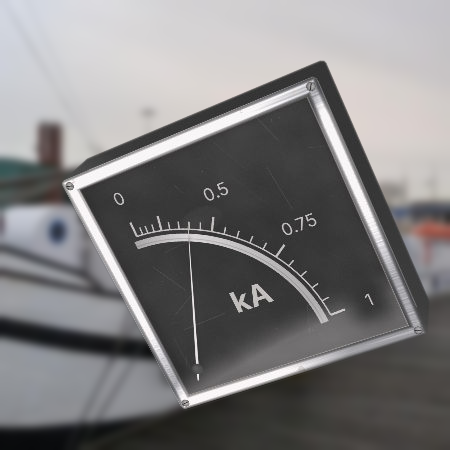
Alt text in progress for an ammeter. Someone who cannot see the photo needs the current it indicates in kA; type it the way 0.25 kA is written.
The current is 0.4 kA
